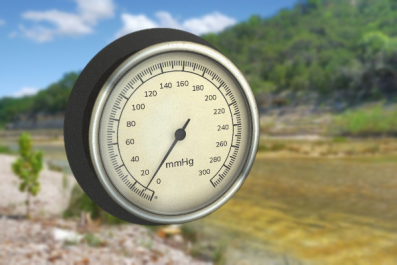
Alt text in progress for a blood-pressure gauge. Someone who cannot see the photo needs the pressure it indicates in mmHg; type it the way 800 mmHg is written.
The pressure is 10 mmHg
